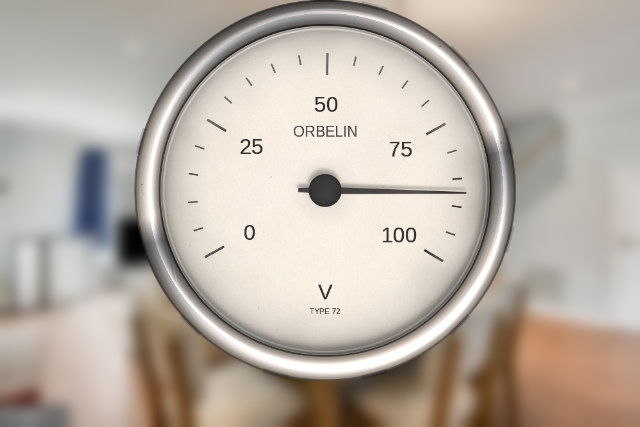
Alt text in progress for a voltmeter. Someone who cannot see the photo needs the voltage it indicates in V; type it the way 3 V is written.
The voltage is 87.5 V
